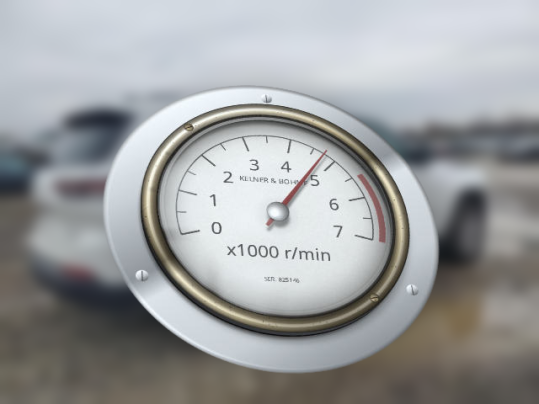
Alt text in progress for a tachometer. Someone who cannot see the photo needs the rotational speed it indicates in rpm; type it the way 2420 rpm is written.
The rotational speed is 4750 rpm
